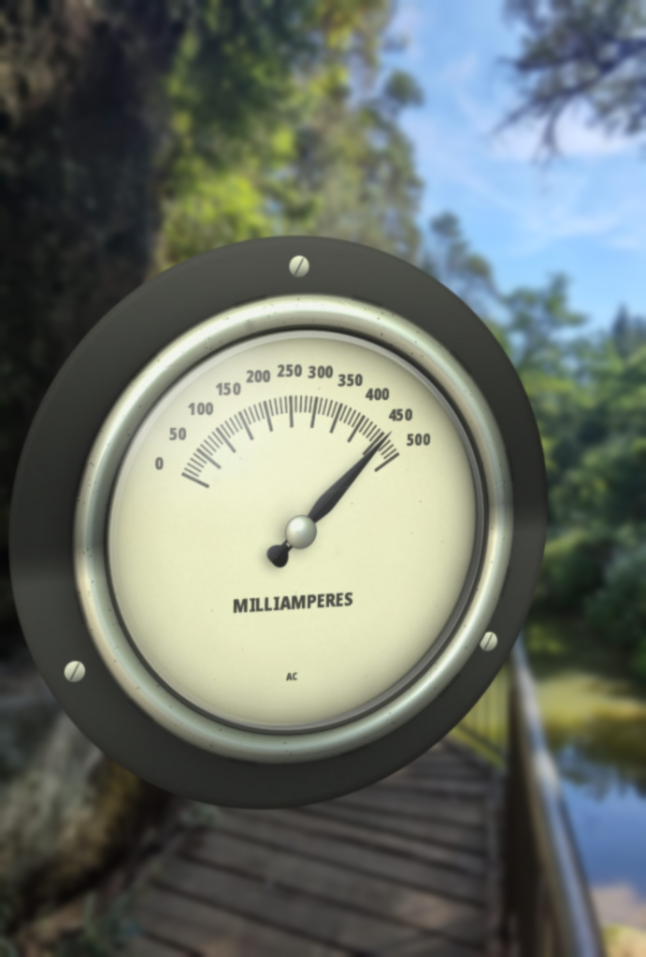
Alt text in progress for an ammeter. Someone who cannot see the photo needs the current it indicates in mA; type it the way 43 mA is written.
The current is 450 mA
